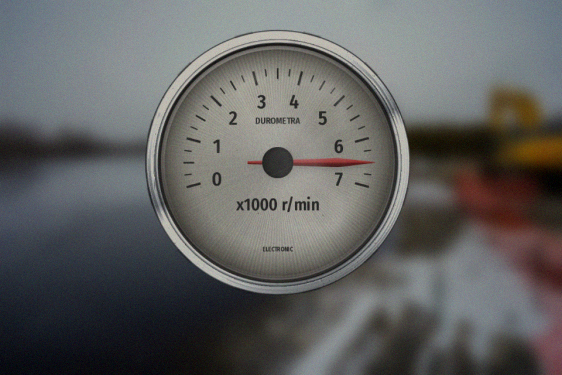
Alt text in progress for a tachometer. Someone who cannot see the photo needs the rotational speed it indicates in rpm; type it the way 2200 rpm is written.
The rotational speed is 6500 rpm
